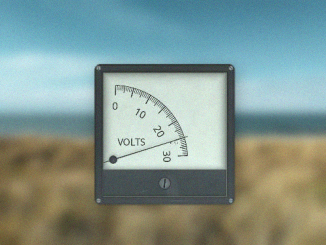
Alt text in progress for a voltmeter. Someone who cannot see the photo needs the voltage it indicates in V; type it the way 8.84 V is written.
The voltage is 25 V
